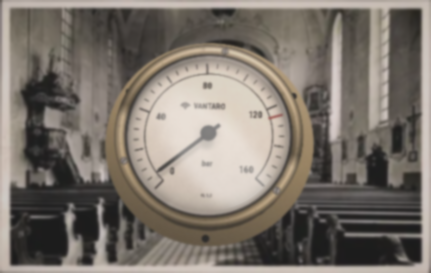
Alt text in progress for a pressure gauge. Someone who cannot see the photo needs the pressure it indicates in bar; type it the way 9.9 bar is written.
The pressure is 5 bar
